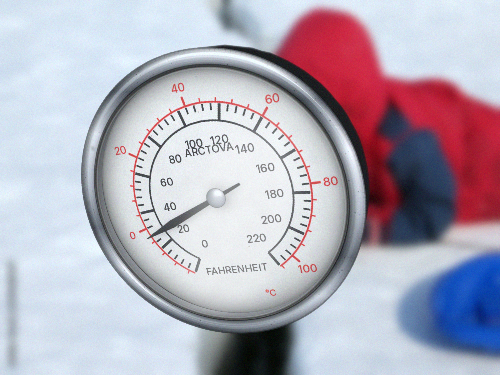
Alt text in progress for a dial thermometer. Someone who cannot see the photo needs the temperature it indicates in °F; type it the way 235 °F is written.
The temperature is 28 °F
